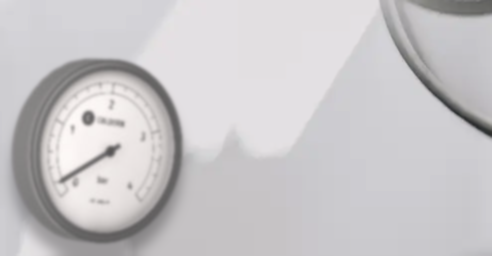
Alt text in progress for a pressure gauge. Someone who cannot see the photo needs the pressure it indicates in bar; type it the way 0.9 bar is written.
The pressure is 0.2 bar
